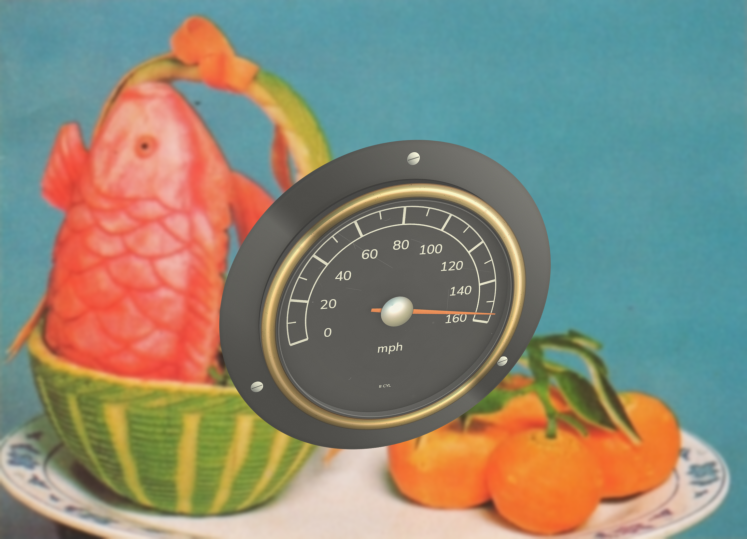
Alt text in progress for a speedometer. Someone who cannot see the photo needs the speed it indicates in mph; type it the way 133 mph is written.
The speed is 155 mph
